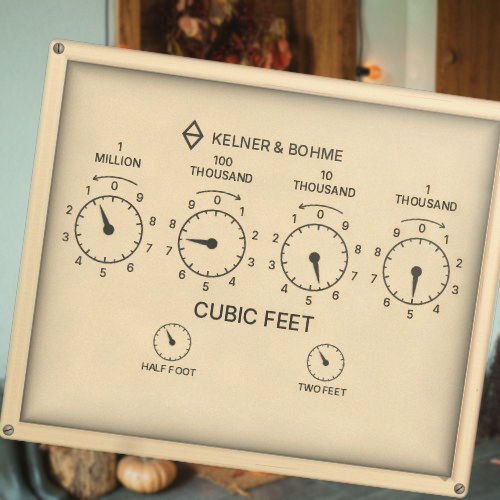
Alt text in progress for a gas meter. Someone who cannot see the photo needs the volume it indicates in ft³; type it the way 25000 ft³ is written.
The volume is 75500 ft³
